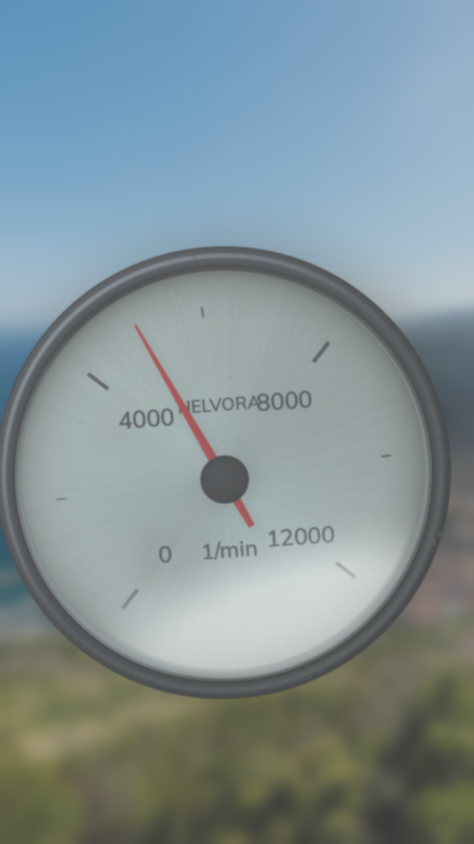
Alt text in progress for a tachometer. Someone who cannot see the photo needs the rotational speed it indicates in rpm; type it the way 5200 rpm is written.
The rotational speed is 5000 rpm
